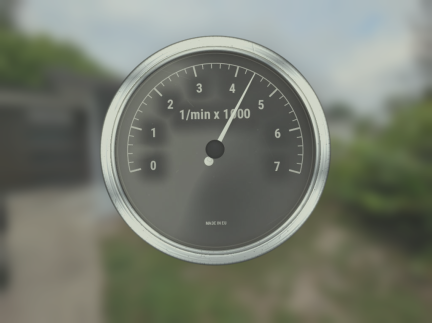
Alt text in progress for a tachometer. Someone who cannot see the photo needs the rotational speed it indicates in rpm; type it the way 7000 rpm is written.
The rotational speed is 4400 rpm
